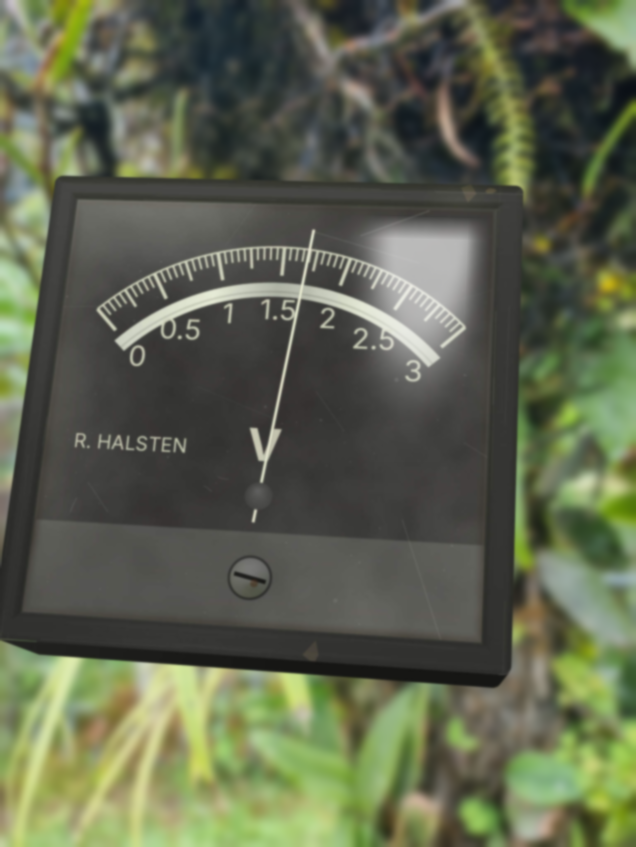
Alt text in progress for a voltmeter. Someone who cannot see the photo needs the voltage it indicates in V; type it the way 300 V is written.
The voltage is 1.7 V
